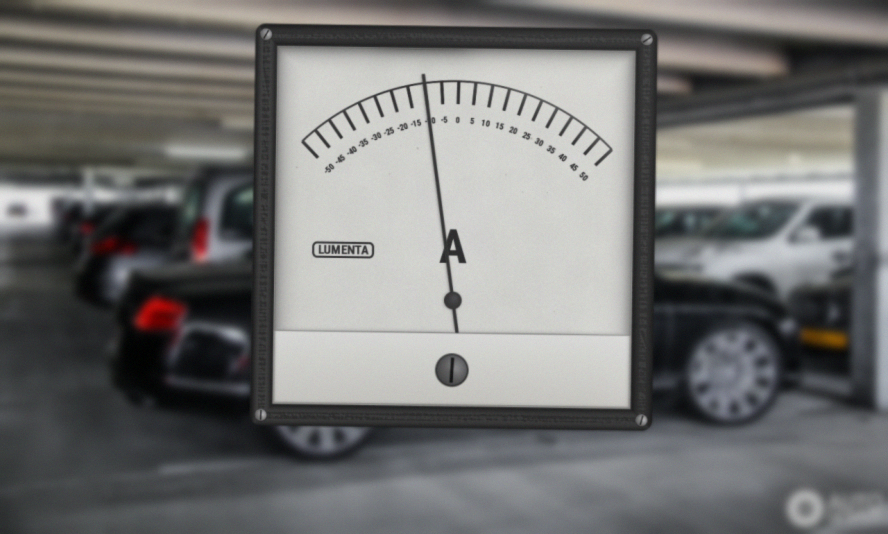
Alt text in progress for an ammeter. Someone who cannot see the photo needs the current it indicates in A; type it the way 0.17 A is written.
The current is -10 A
